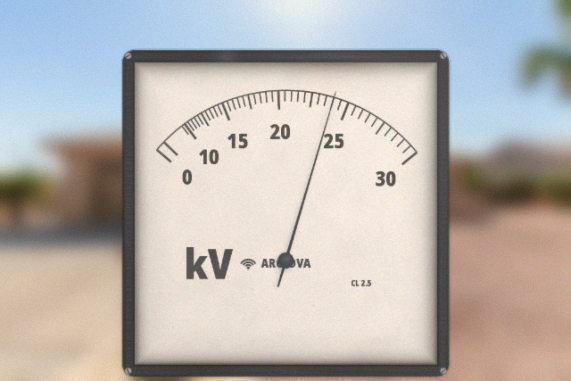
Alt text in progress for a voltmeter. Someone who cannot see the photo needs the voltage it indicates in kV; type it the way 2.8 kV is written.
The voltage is 24 kV
